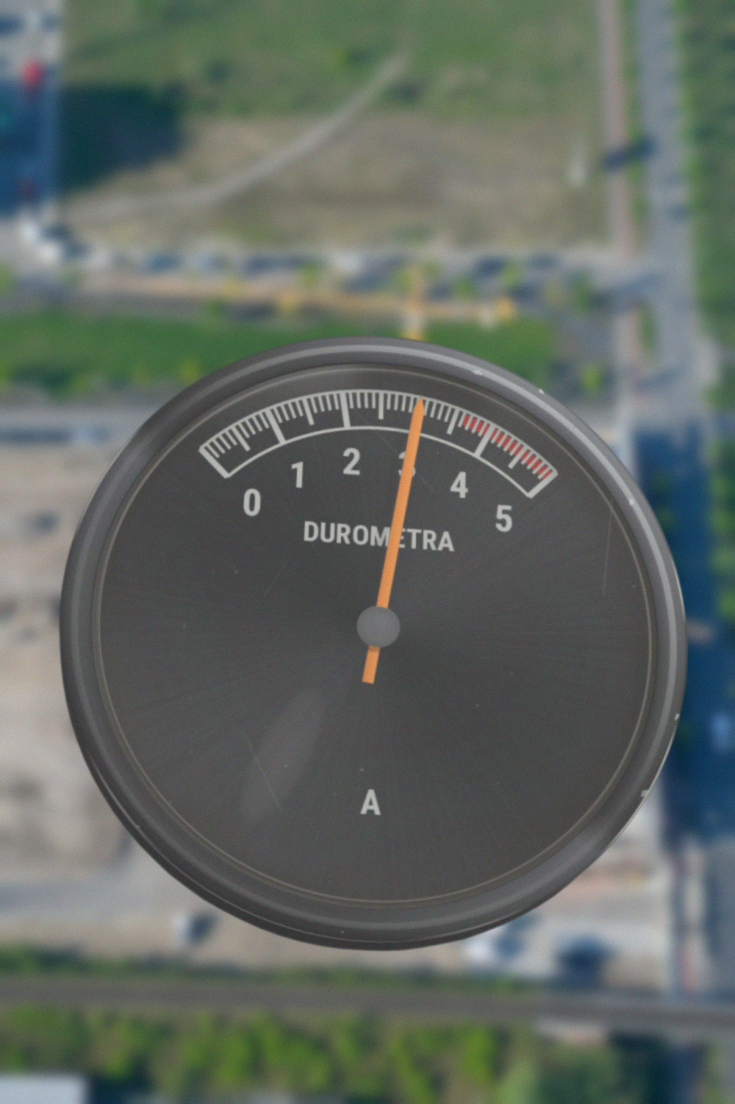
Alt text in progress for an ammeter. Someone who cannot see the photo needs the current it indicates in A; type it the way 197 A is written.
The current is 3 A
